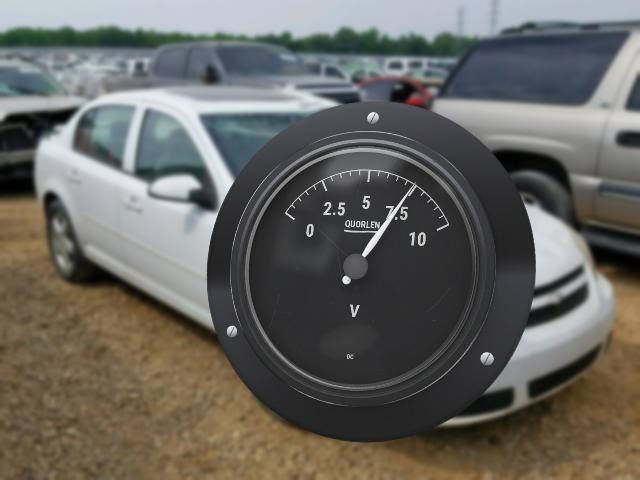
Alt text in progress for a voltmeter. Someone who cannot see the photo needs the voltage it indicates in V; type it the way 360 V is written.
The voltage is 7.5 V
